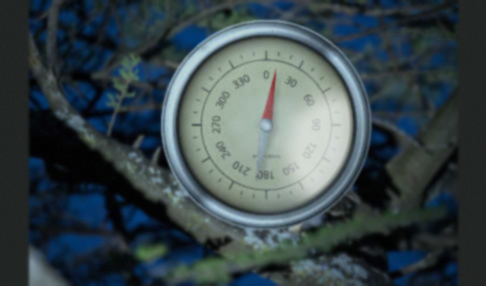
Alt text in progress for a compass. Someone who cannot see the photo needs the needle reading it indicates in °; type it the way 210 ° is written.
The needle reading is 10 °
